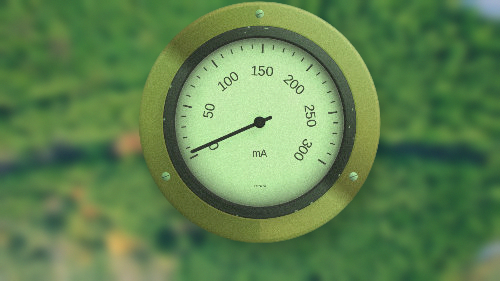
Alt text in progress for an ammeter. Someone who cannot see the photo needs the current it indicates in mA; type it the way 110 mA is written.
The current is 5 mA
